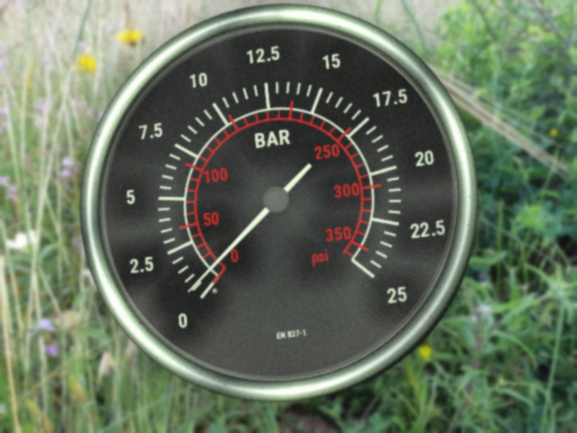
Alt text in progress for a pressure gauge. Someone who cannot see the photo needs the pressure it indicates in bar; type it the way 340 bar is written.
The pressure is 0.5 bar
